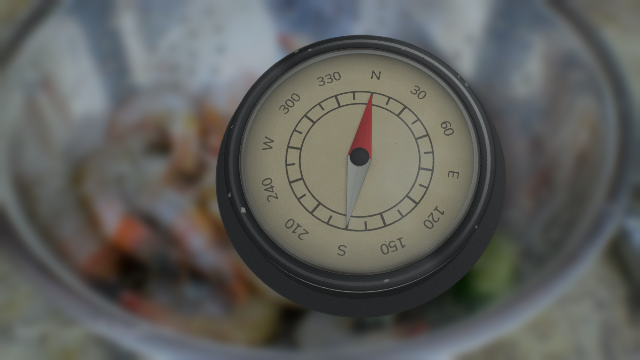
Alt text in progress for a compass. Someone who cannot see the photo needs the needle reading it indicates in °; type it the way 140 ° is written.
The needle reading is 0 °
